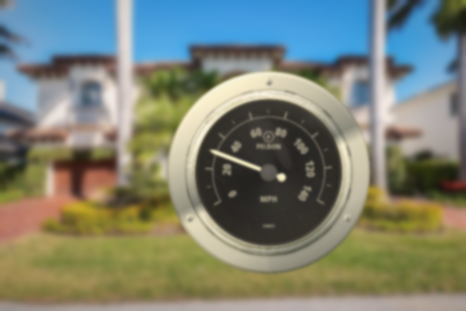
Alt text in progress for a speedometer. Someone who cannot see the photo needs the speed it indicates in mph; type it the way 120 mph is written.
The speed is 30 mph
